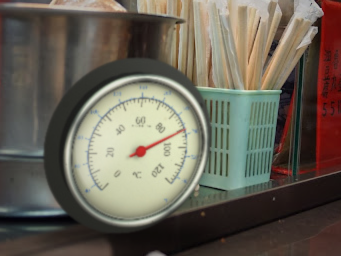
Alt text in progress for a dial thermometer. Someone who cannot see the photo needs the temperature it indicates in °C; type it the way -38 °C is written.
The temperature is 90 °C
